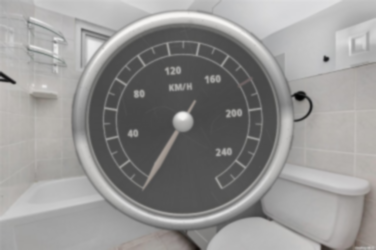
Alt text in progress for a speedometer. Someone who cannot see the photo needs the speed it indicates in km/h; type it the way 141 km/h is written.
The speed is 0 km/h
